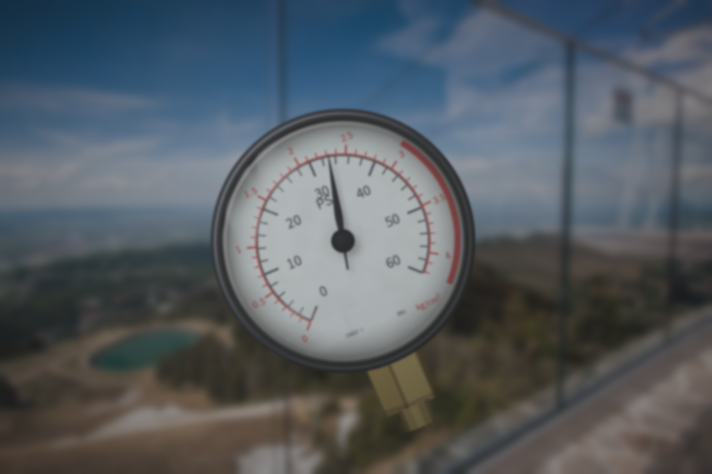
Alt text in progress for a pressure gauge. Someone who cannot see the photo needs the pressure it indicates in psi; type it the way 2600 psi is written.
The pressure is 33 psi
